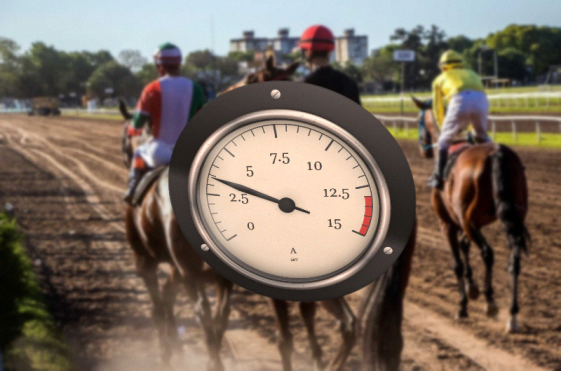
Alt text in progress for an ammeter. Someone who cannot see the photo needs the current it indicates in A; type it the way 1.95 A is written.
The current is 3.5 A
